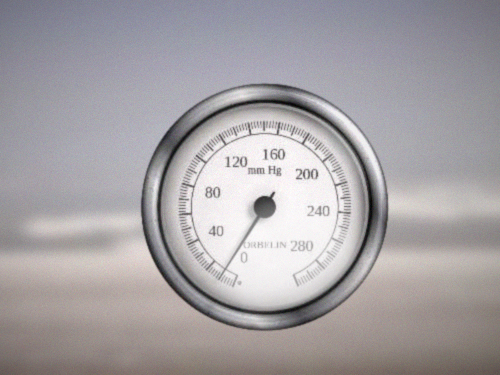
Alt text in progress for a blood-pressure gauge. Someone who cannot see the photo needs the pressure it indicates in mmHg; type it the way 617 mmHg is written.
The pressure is 10 mmHg
